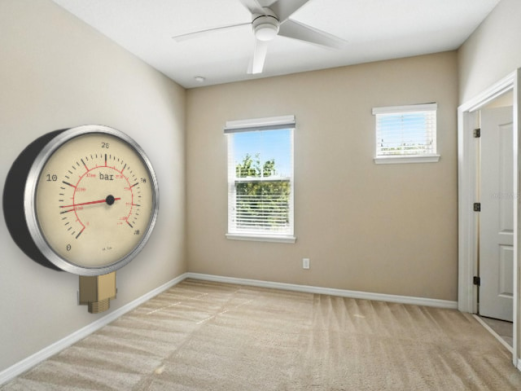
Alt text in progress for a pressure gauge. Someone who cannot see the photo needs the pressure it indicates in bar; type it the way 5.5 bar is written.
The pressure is 6 bar
